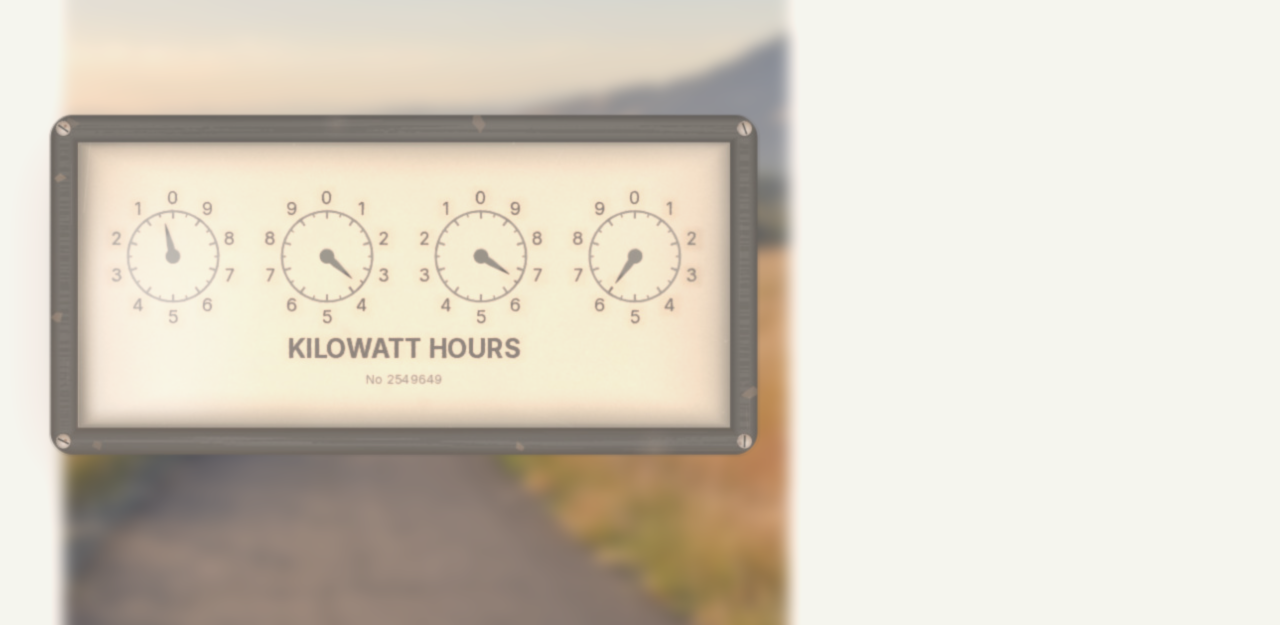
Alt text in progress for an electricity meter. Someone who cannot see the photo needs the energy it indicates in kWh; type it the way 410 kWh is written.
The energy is 366 kWh
